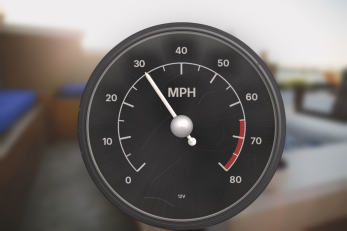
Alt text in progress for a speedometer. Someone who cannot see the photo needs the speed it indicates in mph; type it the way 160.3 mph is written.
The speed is 30 mph
